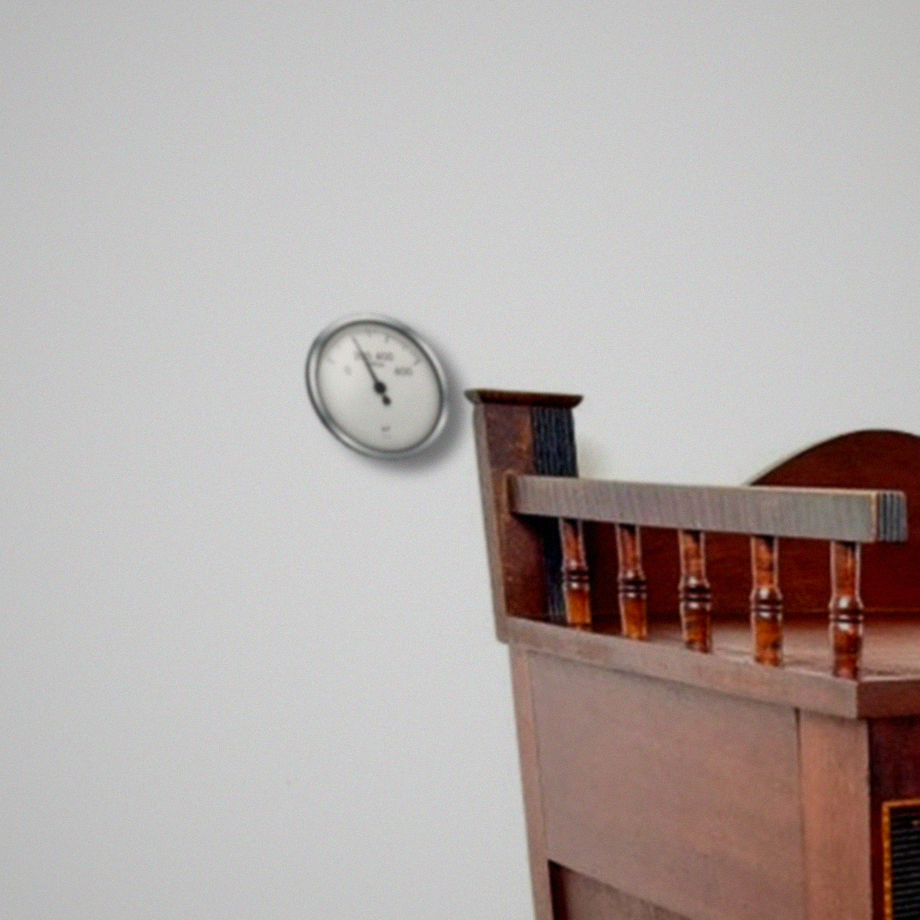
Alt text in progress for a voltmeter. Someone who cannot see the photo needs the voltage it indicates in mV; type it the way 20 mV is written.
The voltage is 200 mV
